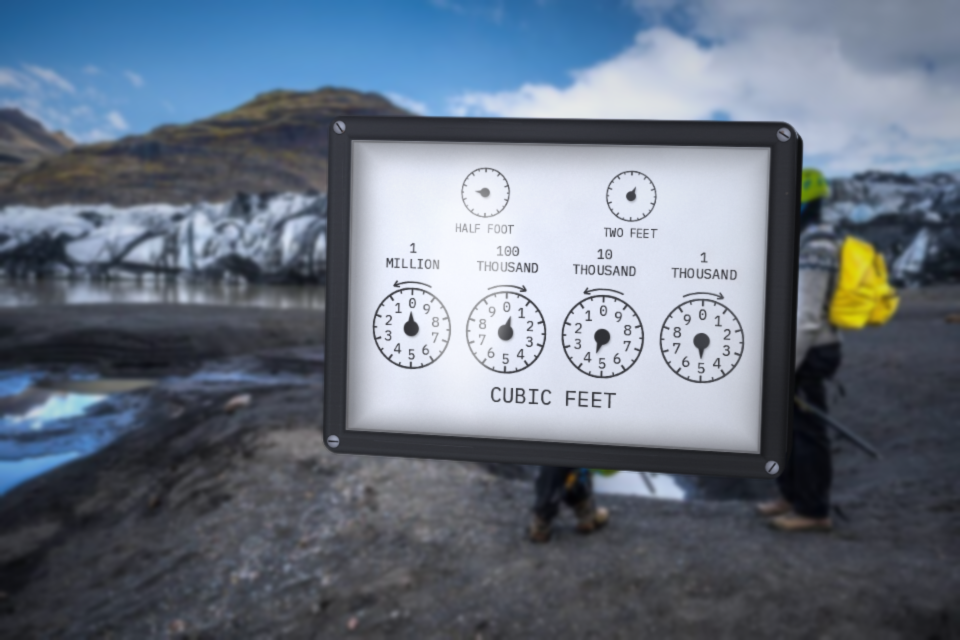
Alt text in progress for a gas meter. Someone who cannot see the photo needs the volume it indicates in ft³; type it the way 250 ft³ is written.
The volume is 4500 ft³
